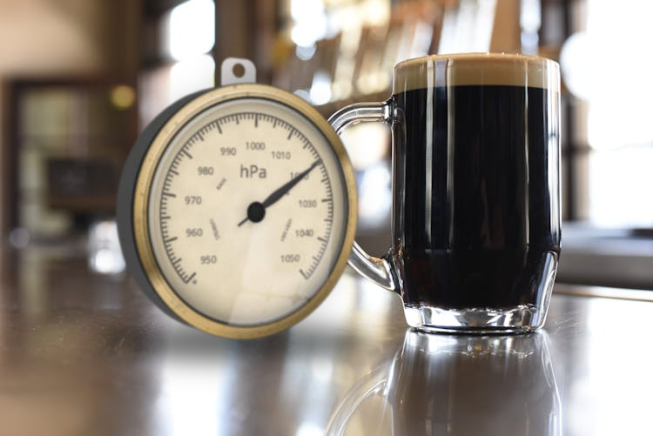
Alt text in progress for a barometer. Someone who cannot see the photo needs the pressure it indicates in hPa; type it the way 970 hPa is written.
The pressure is 1020 hPa
